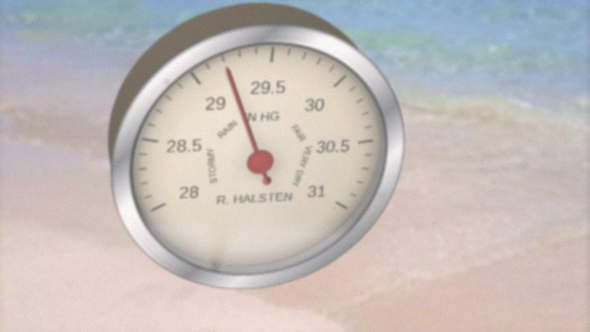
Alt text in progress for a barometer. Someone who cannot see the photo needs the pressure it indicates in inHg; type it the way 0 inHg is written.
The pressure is 29.2 inHg
